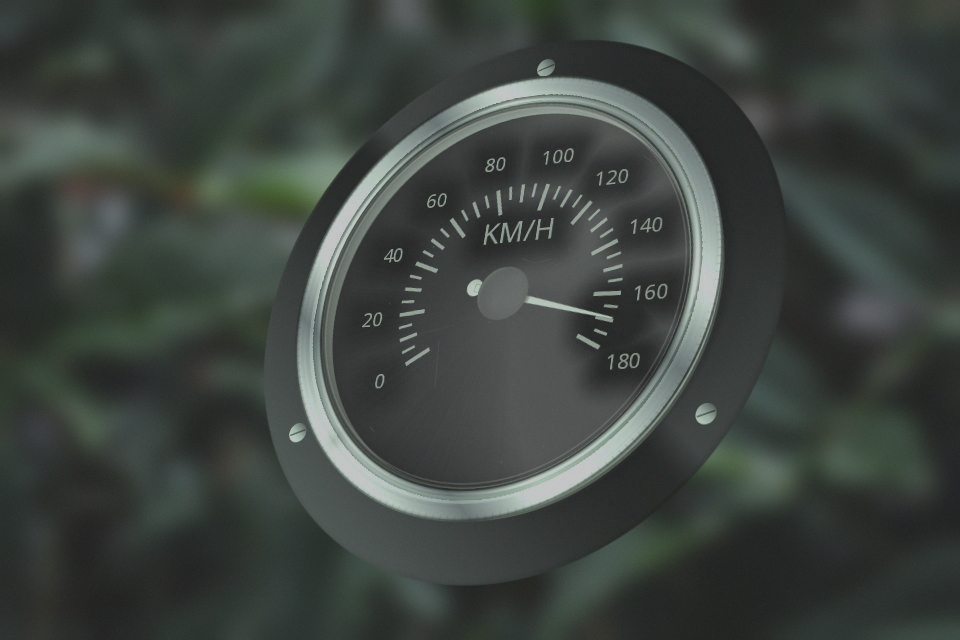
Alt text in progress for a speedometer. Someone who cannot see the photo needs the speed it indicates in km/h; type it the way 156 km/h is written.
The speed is 170 km/h
